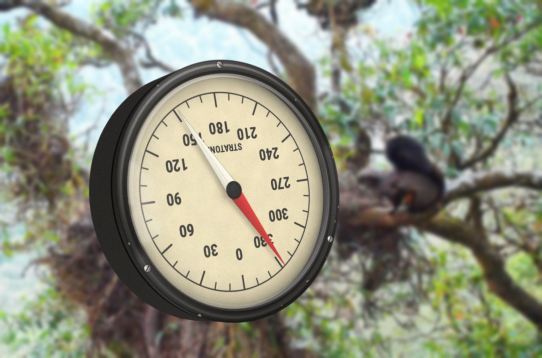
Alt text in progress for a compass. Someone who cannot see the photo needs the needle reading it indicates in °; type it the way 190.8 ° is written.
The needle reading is 330 °
